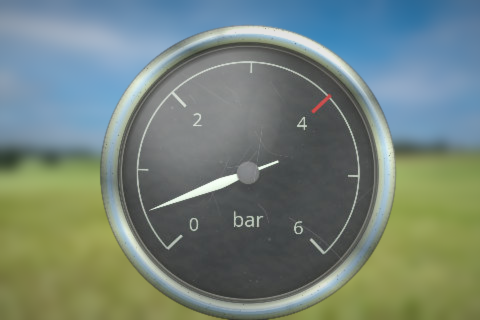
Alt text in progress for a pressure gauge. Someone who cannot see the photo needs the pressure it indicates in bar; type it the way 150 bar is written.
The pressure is 0.5 bar
